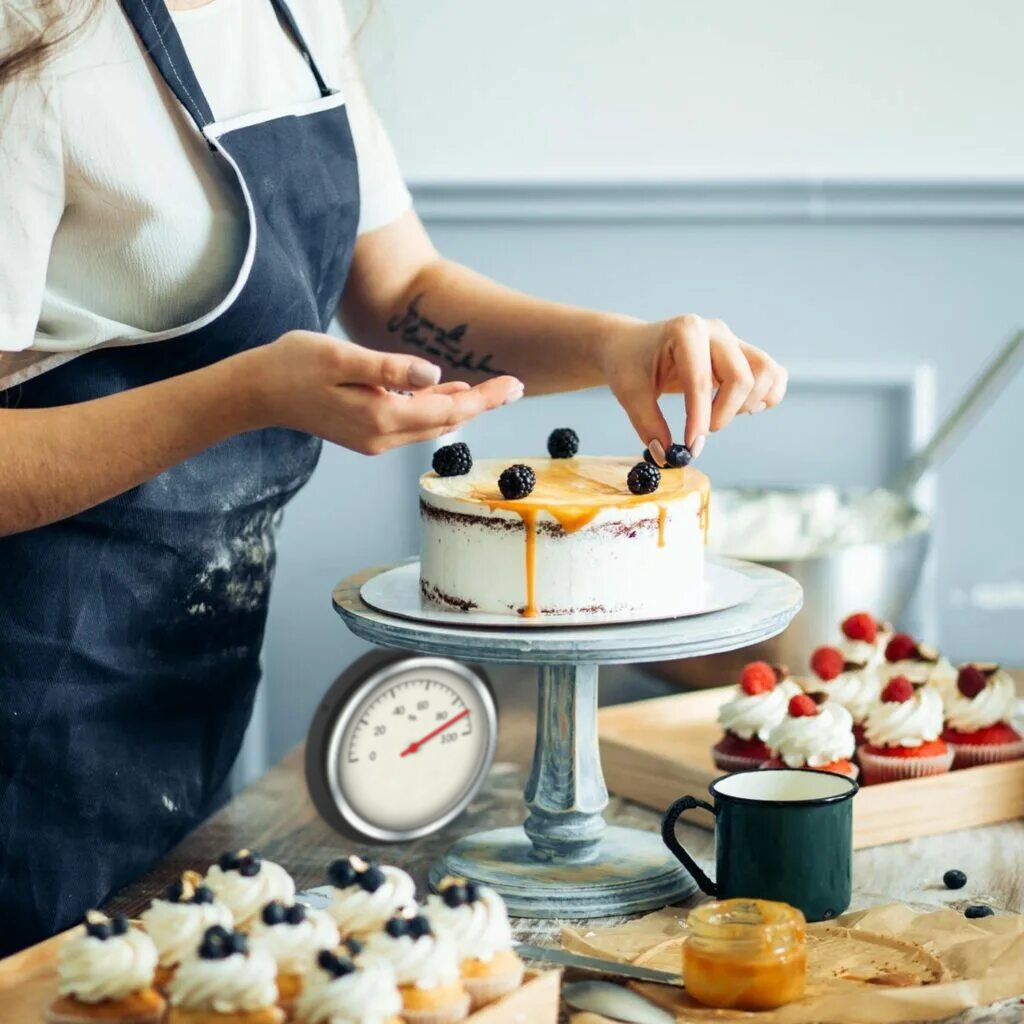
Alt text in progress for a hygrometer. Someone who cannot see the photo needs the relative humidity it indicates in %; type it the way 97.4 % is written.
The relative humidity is 88 %
